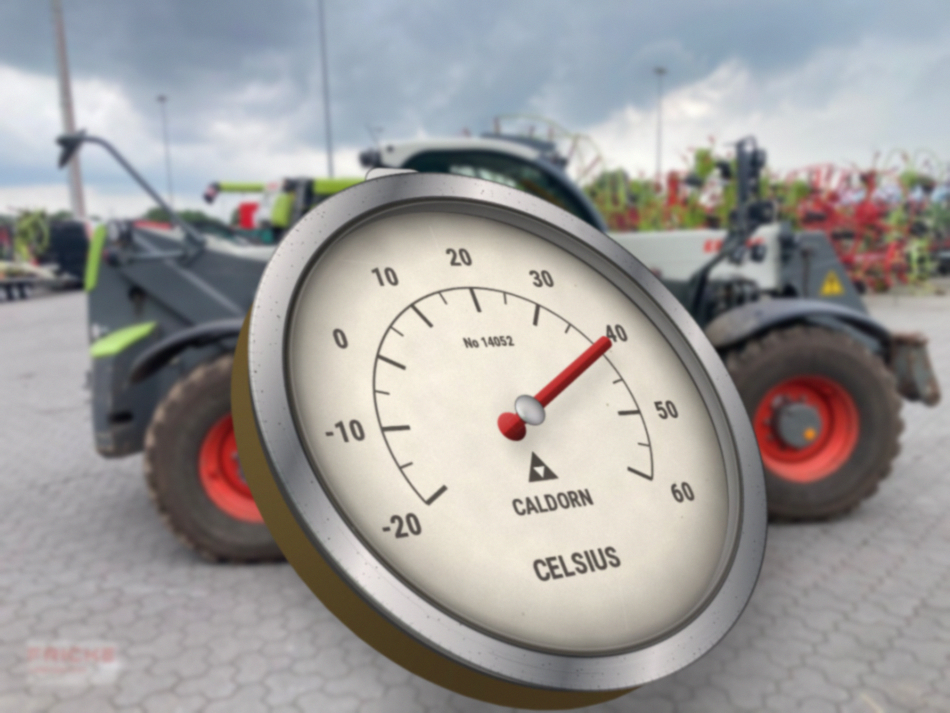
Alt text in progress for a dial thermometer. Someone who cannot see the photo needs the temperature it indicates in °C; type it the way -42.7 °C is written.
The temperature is 40 °C
